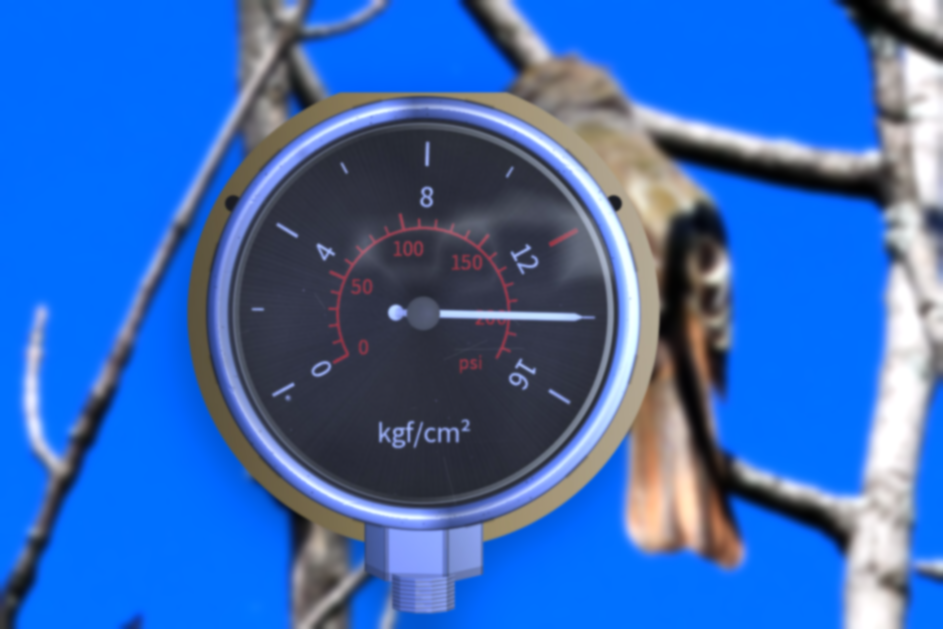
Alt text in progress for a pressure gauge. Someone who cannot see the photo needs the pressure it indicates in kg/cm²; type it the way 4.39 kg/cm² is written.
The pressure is 14 kg/cm²
